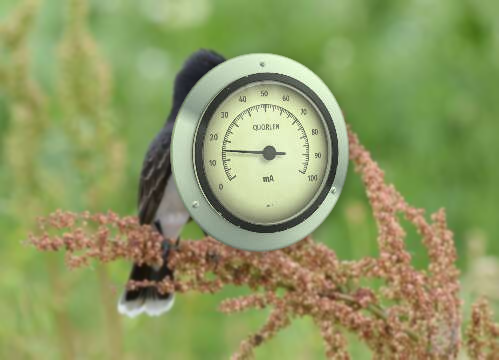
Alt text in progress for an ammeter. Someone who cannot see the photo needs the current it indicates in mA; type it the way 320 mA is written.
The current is 15 mA
